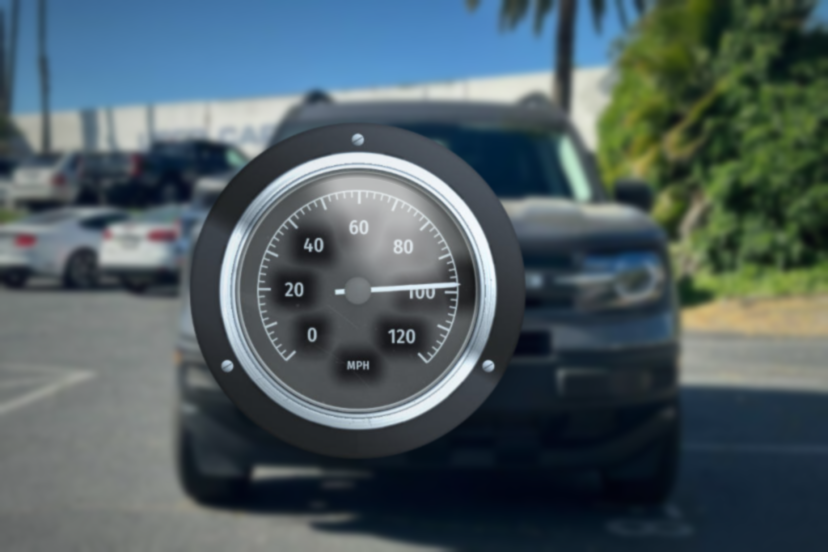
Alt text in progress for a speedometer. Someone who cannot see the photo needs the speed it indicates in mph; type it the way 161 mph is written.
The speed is 98 mph
